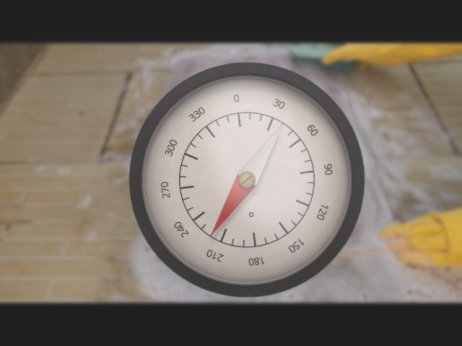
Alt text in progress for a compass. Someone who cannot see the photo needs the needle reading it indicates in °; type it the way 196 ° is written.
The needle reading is 220 °
